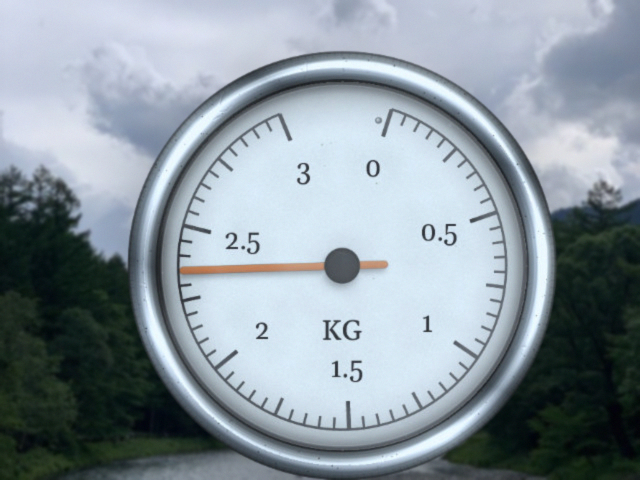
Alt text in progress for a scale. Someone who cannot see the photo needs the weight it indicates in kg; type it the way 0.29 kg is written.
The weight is 2.35 kg
